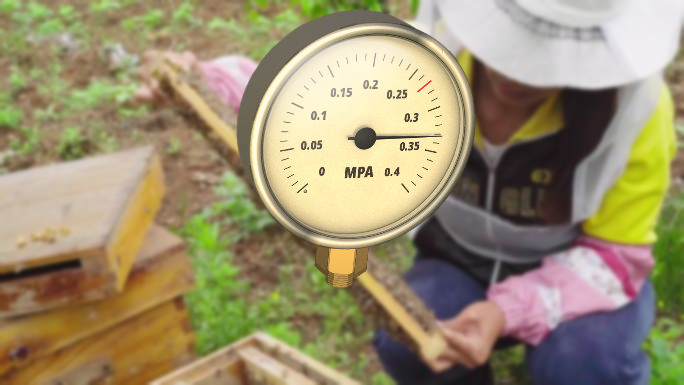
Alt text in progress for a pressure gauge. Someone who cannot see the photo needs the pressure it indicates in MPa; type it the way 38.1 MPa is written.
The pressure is 0.33 MPa
